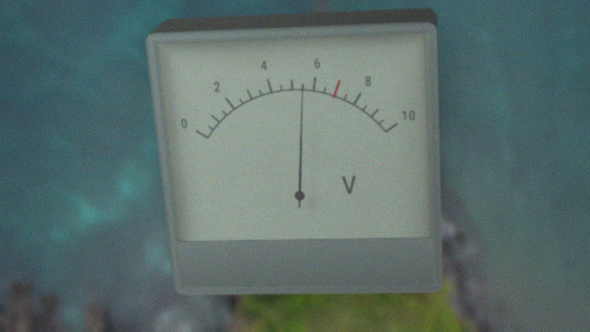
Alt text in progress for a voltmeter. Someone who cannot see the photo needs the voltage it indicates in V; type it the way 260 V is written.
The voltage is 5.5 V
